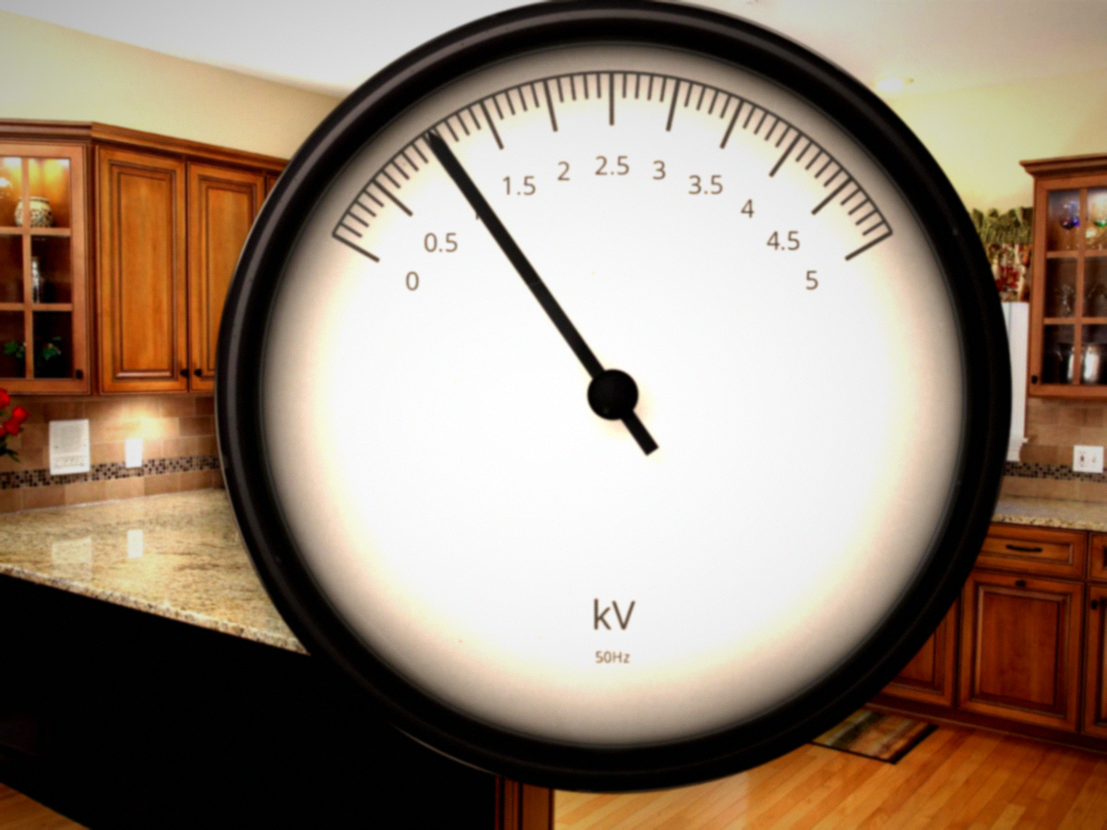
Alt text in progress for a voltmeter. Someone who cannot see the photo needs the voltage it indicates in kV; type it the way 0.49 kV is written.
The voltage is 1.05 kV
